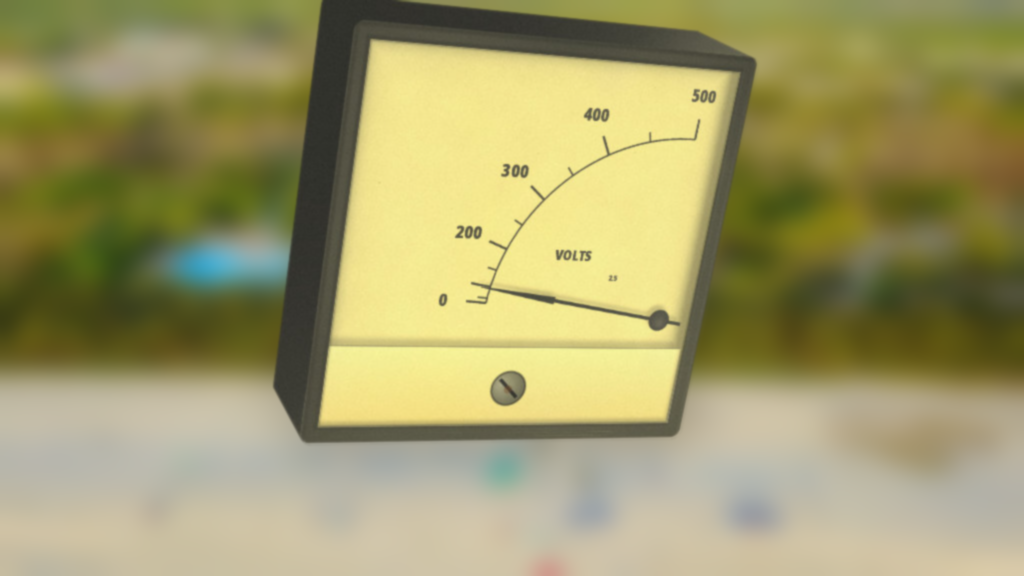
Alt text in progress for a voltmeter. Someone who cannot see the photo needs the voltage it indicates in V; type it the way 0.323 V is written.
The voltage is 100 V
